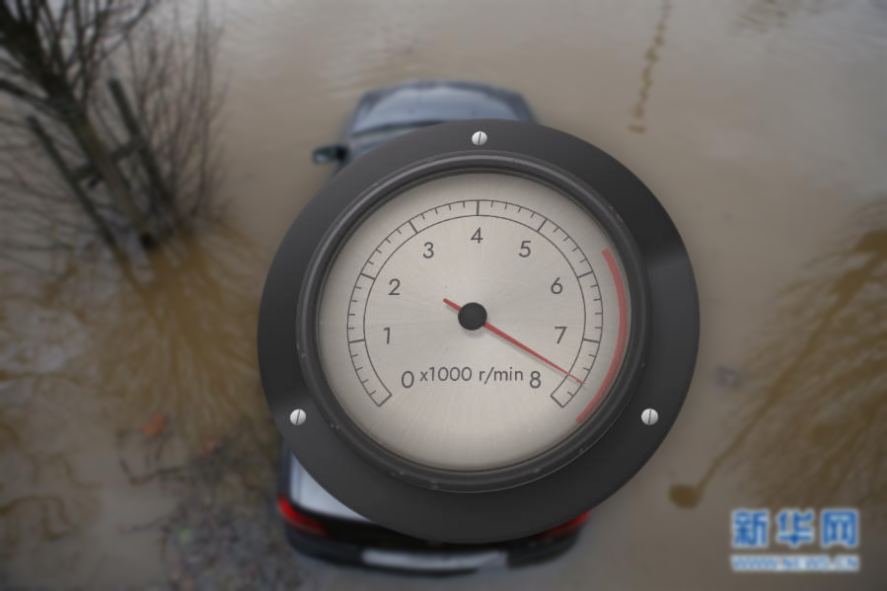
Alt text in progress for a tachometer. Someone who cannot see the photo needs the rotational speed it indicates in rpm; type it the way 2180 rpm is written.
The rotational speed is 7600 rpm
